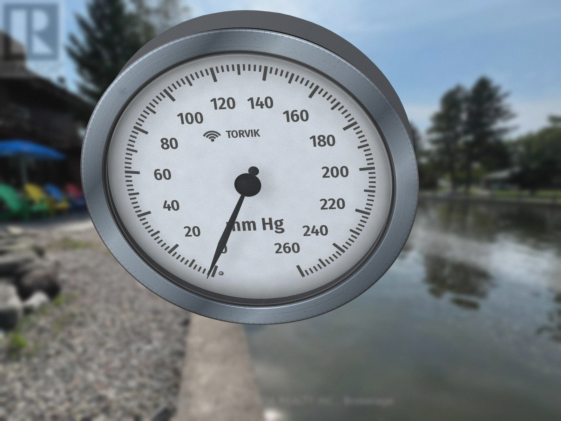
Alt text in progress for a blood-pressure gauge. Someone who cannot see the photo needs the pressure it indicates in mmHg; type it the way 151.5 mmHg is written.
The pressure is 2 mmHg
